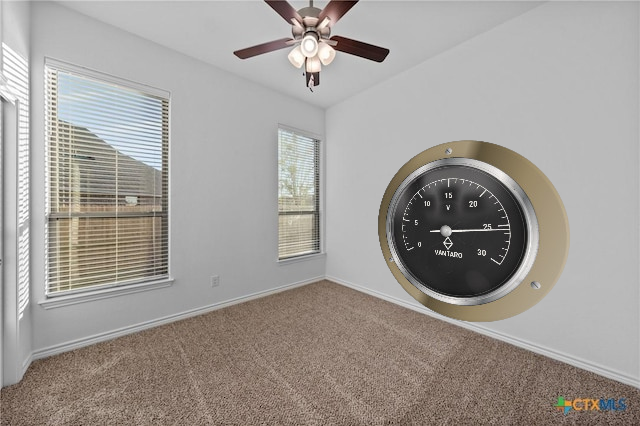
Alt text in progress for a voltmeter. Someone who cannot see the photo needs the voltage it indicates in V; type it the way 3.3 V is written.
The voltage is 25.5 V
